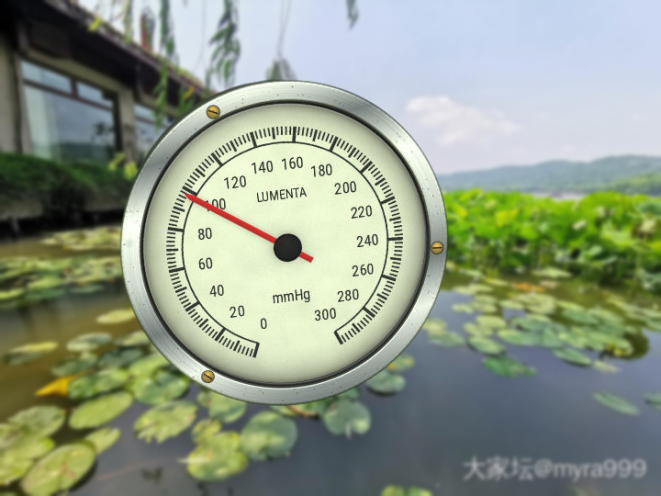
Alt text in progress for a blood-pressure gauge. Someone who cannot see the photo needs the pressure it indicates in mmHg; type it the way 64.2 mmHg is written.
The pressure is 98 mmHg
